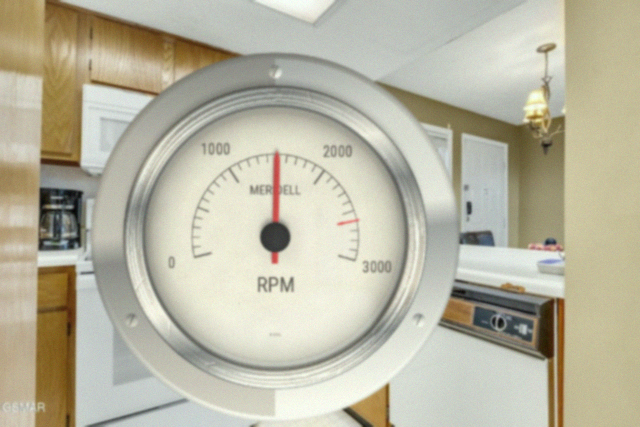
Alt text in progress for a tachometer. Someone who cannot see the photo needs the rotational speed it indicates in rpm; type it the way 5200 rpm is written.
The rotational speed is 1500 rpm
